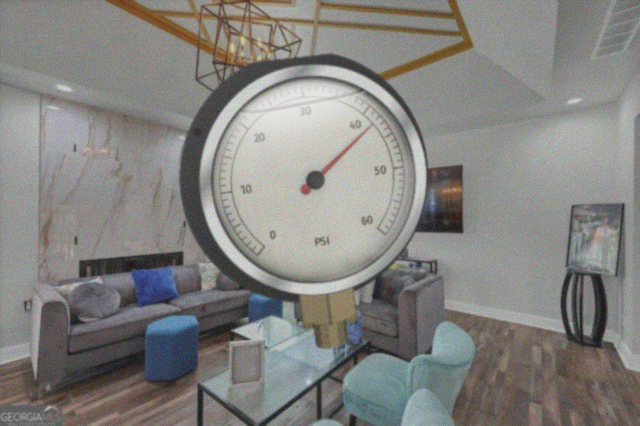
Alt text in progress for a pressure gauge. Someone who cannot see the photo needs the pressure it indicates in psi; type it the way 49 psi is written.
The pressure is 42 psi
